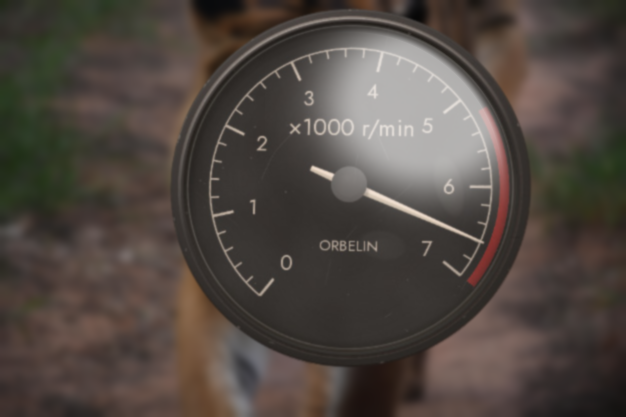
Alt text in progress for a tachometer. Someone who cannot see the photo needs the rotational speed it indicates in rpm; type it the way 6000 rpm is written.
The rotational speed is 6600 rpm
